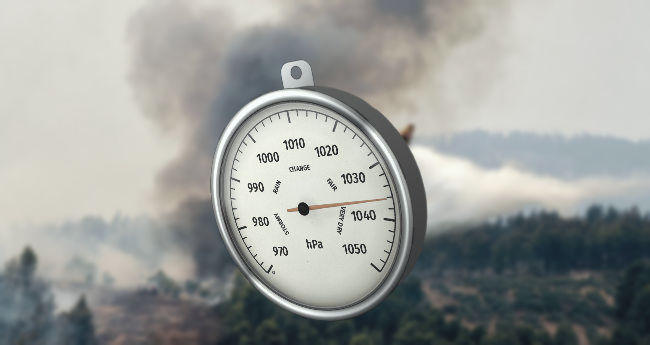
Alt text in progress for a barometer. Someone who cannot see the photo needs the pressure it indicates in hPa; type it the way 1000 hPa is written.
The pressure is 1036 hPa
